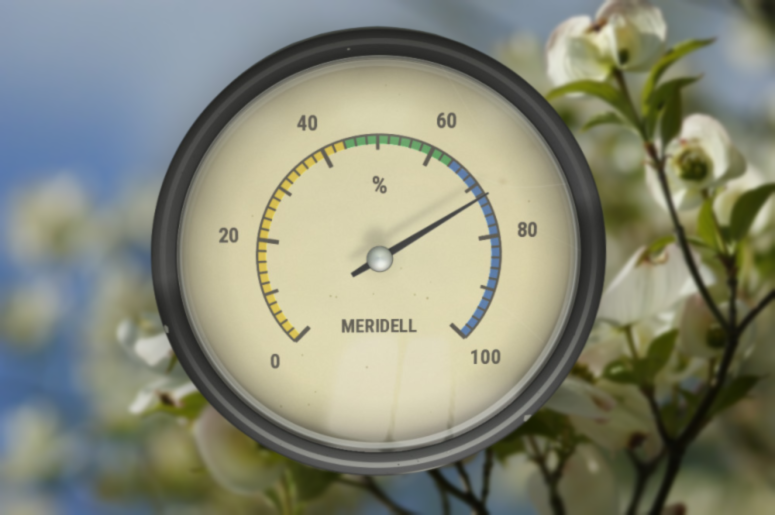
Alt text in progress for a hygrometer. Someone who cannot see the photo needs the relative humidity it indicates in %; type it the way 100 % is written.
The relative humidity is 72 %
